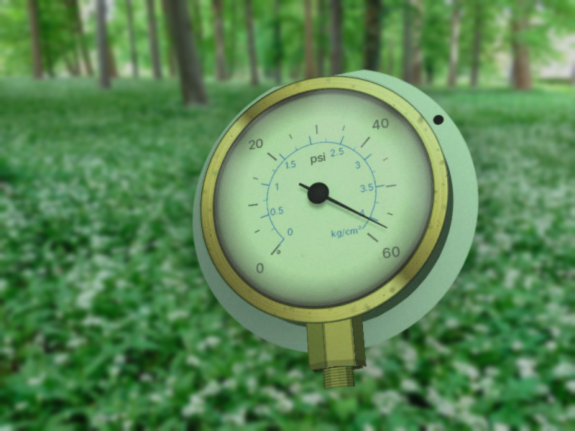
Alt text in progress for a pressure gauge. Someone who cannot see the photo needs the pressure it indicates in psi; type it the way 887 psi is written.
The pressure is 57.5 psi
